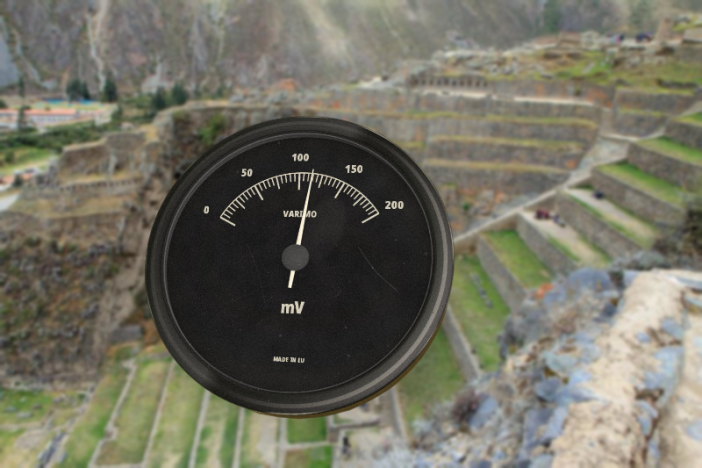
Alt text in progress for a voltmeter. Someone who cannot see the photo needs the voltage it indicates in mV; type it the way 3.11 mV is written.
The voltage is 115 mV
